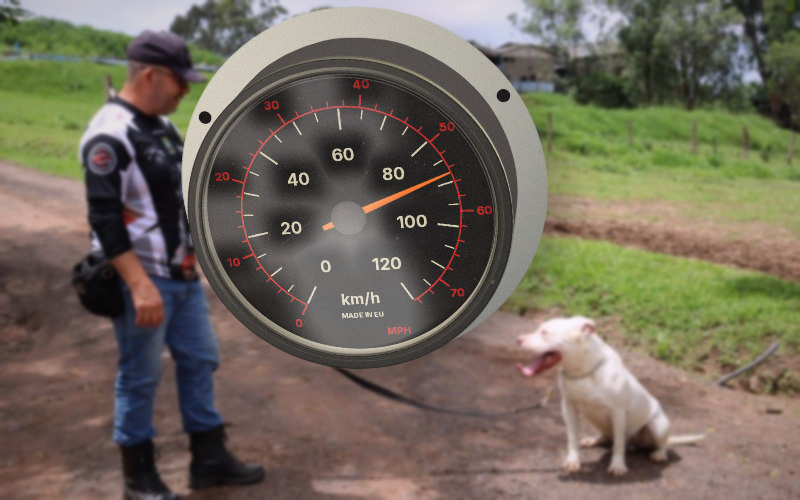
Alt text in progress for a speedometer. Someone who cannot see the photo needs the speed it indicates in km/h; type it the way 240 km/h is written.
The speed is 87.5 km/h
